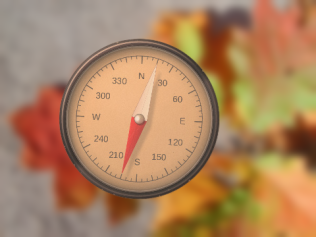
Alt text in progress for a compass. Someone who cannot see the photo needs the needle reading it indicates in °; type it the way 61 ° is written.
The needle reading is 195 °
